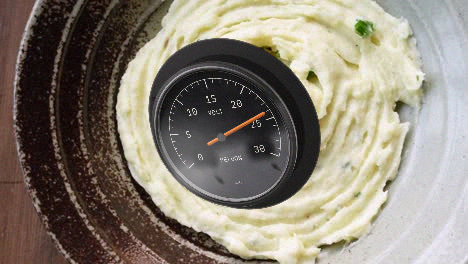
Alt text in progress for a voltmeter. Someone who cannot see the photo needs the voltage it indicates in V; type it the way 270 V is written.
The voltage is 24 V
